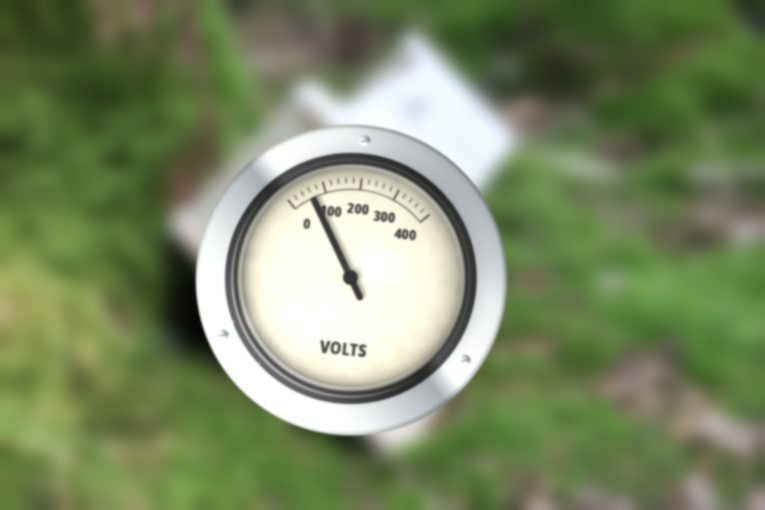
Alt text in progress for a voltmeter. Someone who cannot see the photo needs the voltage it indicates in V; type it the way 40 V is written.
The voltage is 60 V
